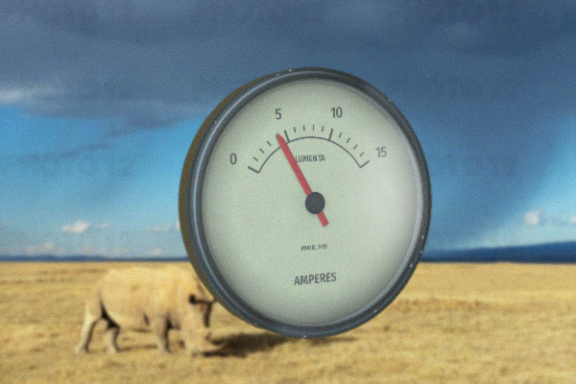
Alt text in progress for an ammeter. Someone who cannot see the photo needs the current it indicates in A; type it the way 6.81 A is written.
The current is 4 A
